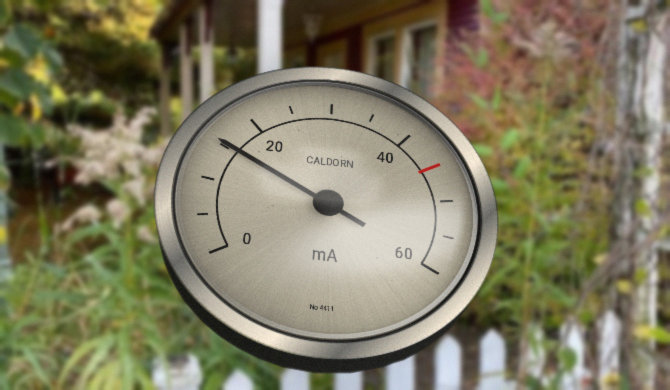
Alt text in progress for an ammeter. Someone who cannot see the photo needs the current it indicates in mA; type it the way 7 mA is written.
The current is 15 mA
